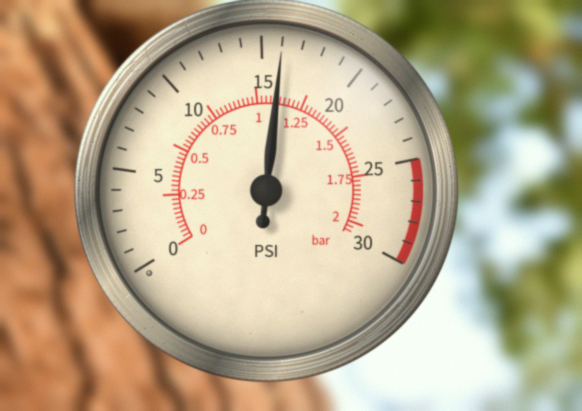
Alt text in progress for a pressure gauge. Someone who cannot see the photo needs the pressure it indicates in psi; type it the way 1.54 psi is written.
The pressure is 16 psi
